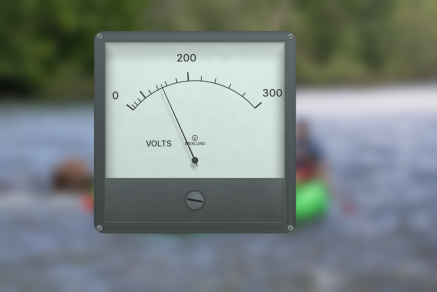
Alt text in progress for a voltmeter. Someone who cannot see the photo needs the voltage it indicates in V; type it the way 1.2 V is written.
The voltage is 150 V
